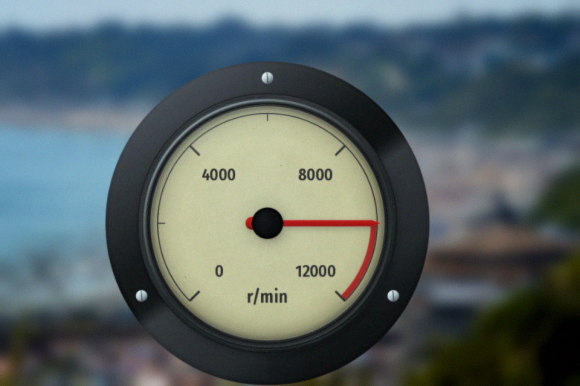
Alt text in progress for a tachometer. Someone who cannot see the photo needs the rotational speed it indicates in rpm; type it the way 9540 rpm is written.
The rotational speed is 10000 rpm
